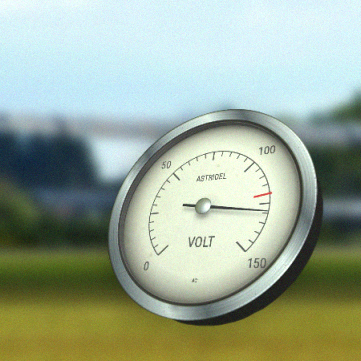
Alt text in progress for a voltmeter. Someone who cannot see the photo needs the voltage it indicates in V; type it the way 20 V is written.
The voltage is 130 V
